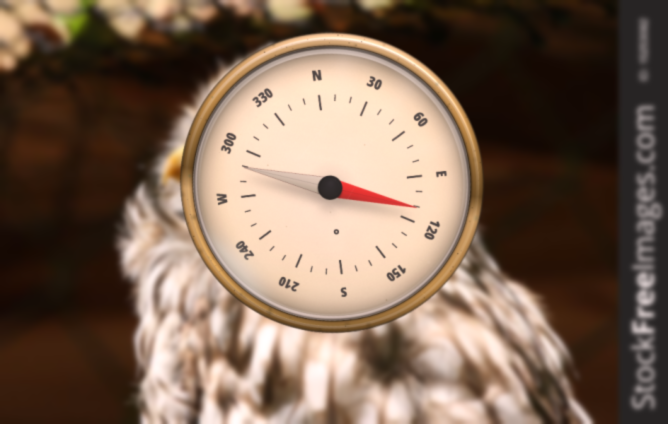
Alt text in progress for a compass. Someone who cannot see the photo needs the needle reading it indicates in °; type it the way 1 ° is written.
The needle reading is 110 °
